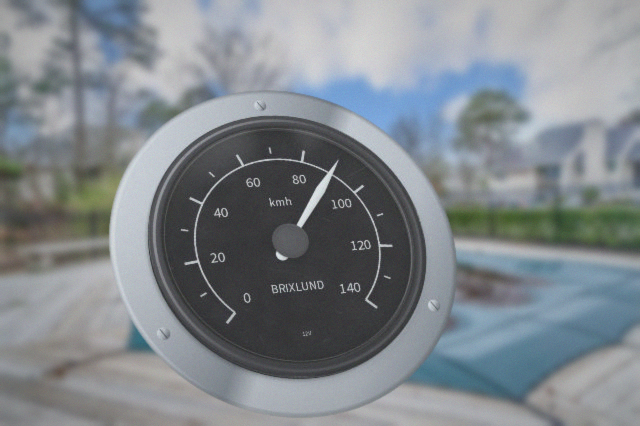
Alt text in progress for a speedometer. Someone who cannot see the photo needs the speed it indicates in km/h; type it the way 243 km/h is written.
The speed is 90 km/h
